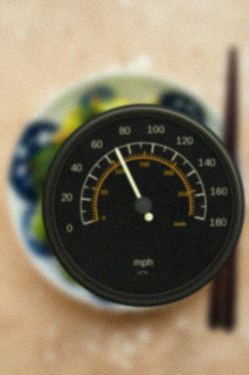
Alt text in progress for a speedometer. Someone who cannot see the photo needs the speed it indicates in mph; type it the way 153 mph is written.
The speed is 70 mph
